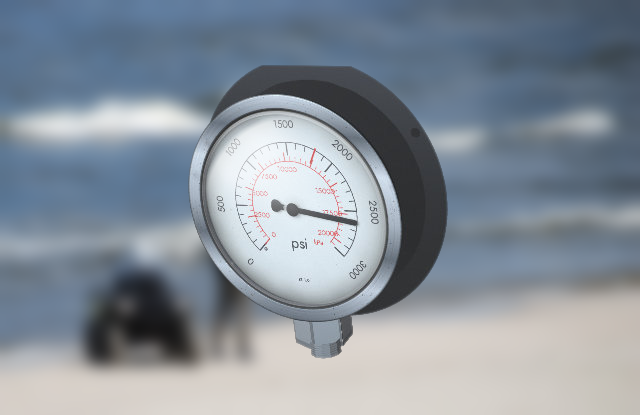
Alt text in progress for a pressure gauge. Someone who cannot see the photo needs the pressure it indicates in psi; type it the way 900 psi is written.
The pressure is 2600 psi
